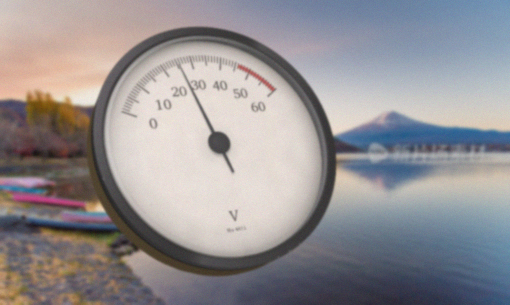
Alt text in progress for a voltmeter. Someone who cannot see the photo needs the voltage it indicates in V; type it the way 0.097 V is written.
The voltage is 25 V
